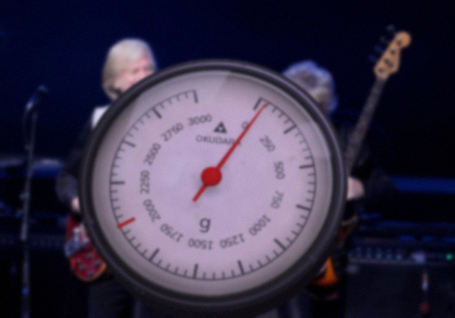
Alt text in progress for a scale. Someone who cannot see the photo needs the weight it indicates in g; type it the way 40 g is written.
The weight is 50 g
